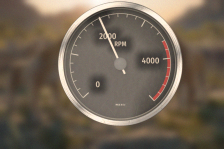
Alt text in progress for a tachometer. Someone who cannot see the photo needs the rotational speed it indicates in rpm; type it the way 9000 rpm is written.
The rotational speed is 2000 rpm
